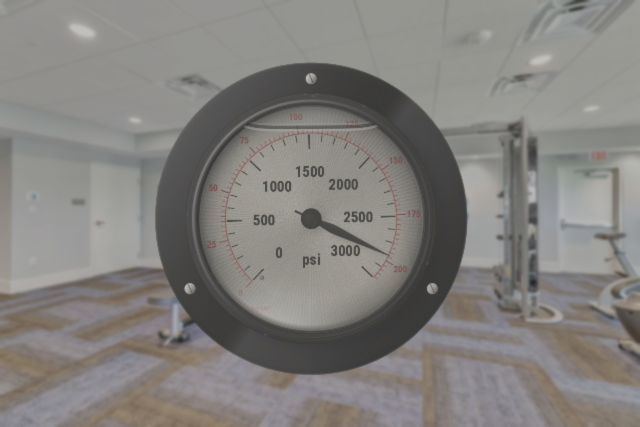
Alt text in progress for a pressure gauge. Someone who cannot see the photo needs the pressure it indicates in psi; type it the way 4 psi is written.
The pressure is 2800 psi
